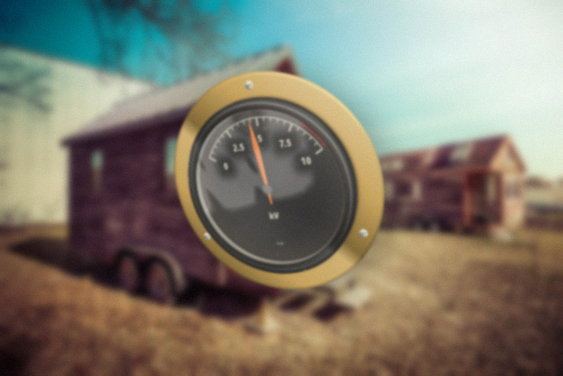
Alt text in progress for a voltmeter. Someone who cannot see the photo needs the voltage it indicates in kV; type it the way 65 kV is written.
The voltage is 4.5 kV
